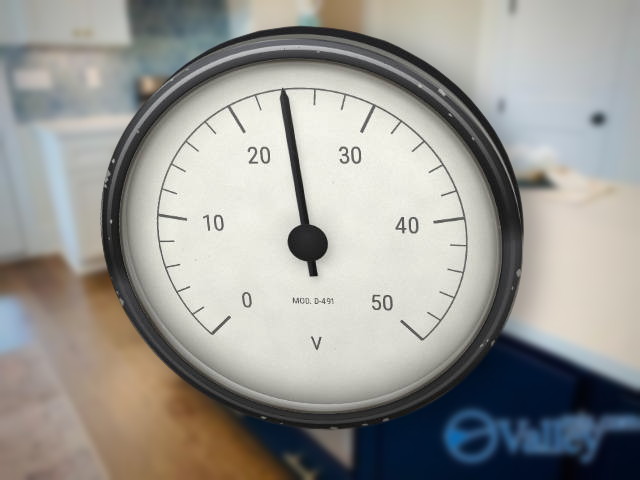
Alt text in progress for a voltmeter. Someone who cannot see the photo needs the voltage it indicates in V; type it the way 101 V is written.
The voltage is 24 V
